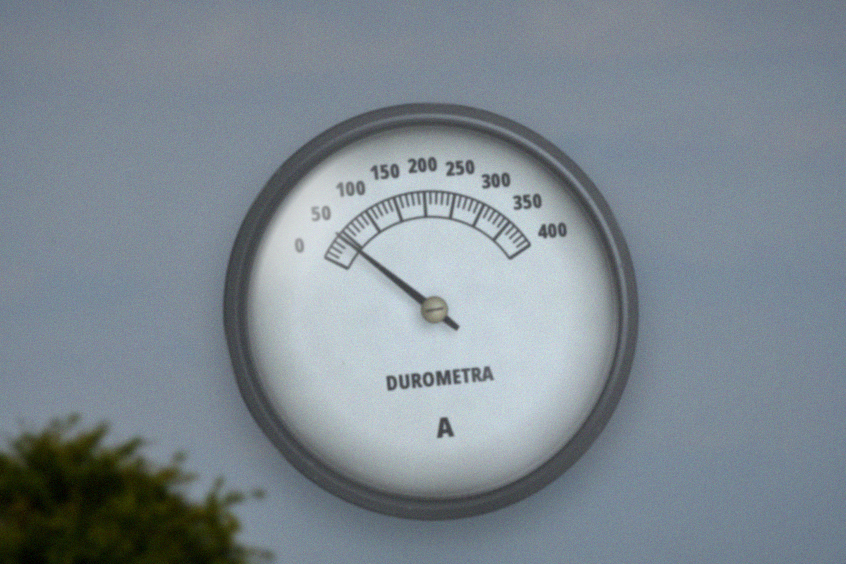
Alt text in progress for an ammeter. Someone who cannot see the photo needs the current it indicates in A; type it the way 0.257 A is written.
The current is 40 A
